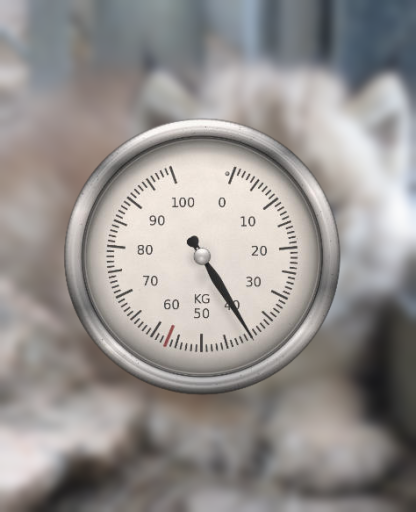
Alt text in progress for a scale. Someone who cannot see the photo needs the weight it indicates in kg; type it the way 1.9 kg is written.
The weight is 40 kg
